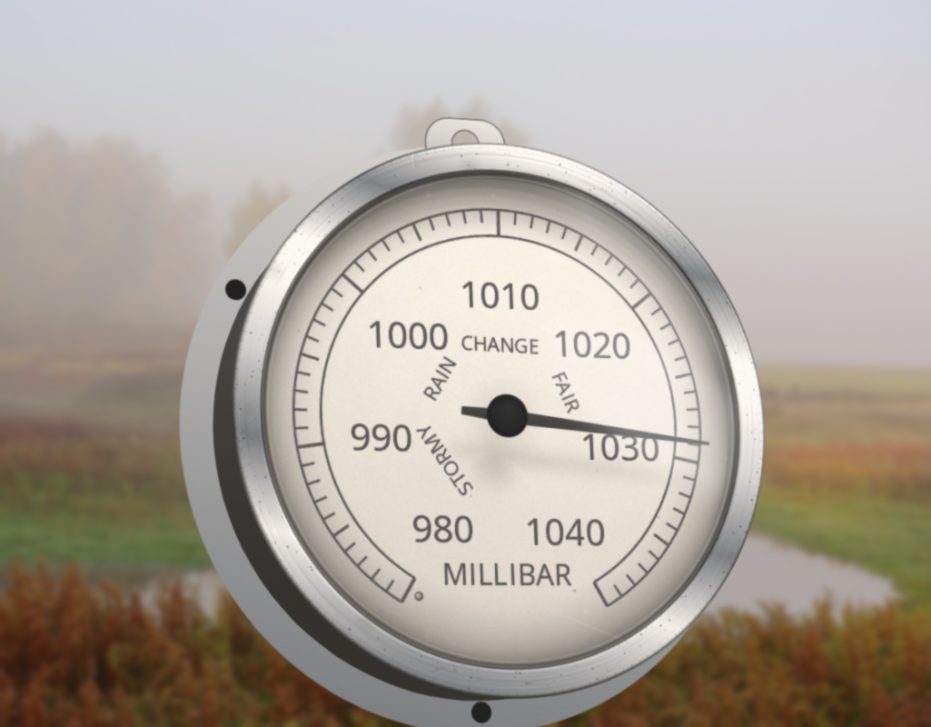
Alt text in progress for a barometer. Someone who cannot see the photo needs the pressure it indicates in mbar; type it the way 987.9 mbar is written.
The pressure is 1029 mbar
